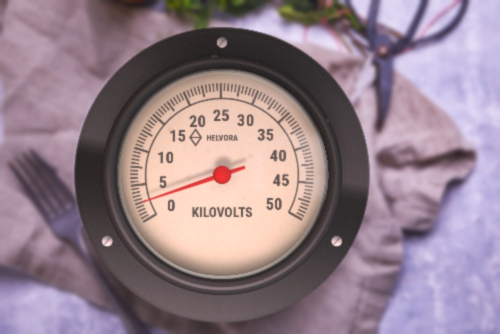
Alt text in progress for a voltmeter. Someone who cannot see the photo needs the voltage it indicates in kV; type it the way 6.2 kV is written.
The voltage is 2.5 kV
